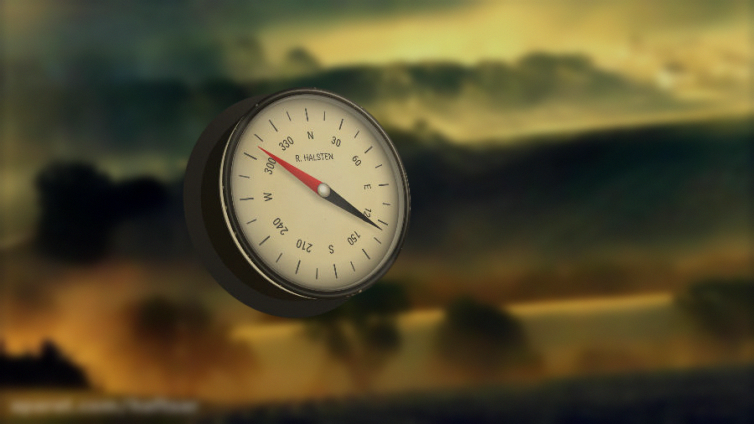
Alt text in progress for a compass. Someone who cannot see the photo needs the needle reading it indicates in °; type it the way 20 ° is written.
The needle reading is 307.5 °
